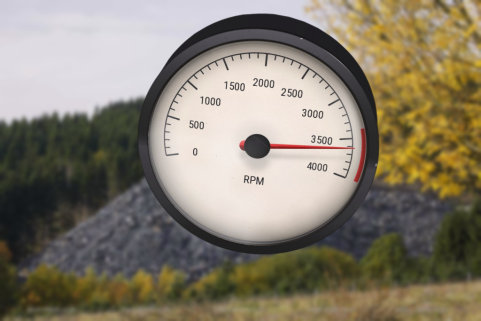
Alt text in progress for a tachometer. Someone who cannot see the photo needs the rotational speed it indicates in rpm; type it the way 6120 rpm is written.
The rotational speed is 3600 rpm
